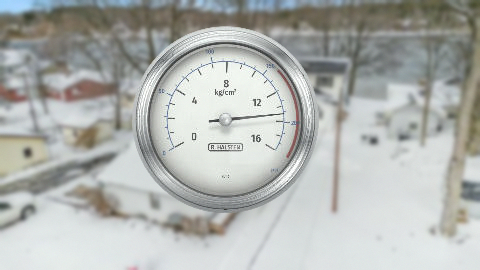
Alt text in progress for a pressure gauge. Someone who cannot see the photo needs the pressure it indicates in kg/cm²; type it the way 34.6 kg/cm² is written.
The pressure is 13.5 kg/cm²
